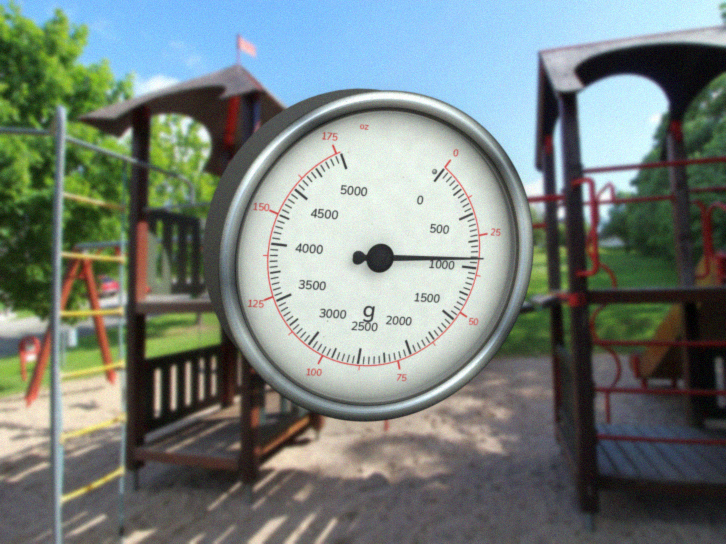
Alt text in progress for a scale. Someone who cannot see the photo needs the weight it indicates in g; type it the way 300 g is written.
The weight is 900 g
